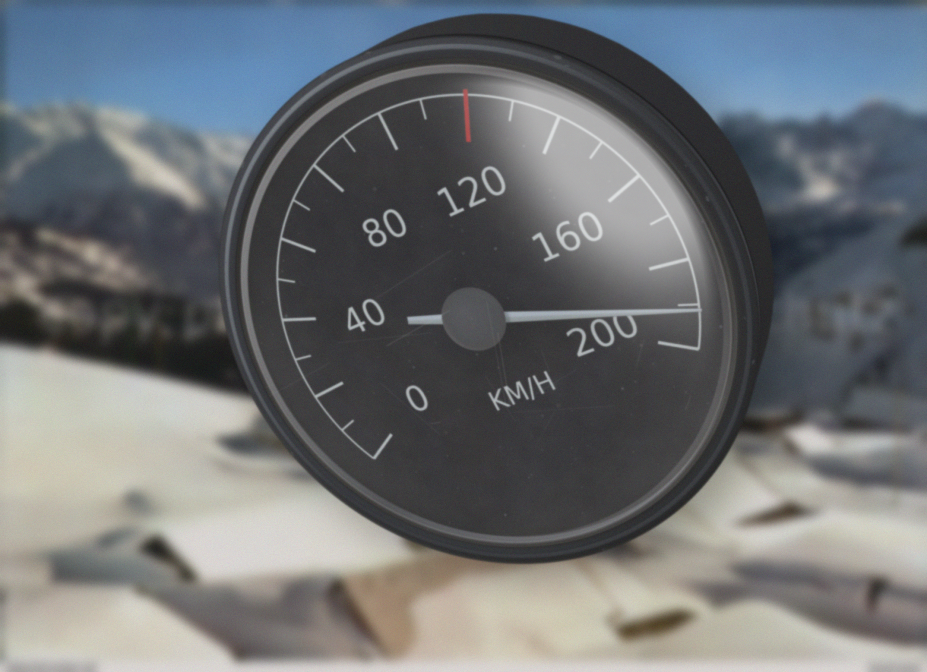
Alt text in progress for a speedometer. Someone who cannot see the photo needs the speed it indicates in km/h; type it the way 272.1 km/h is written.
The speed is 190 km/h
